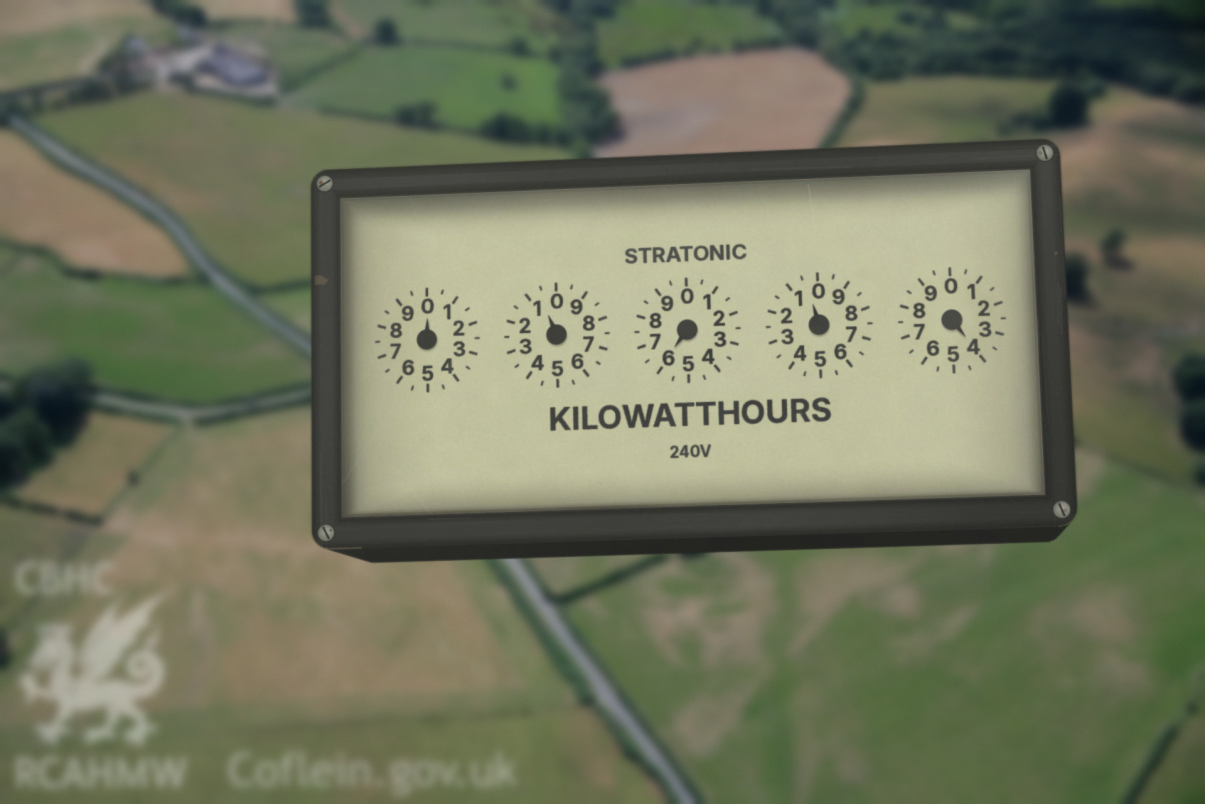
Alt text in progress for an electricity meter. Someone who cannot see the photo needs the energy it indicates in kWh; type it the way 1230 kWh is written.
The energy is 604 kWh
